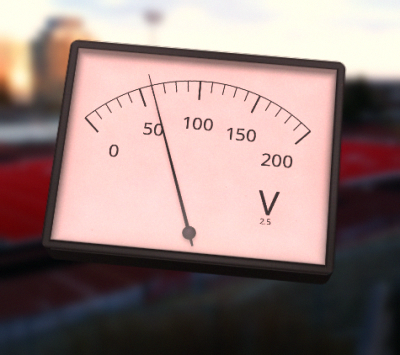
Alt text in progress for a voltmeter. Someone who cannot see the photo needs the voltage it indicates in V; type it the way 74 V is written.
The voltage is 60 V
